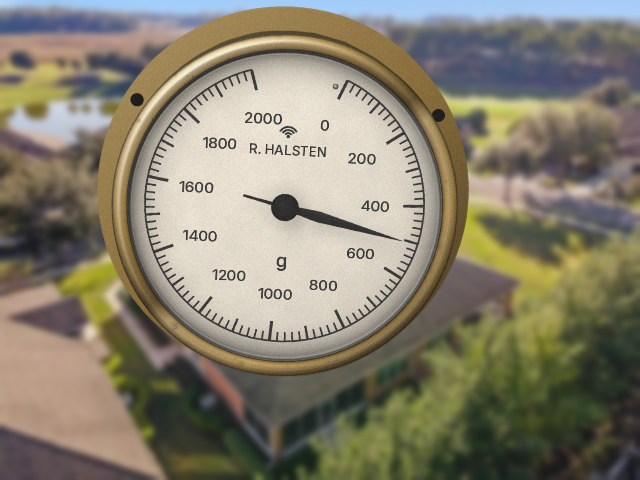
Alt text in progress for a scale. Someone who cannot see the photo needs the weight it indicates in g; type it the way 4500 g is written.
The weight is 500 g
